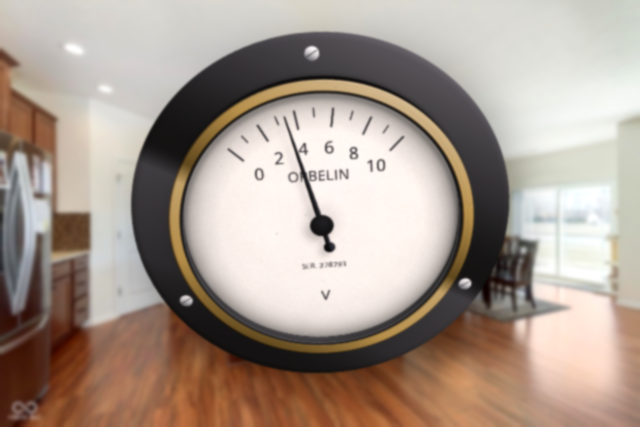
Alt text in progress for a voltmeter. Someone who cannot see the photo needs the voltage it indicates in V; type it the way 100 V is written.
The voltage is 3.5 V
